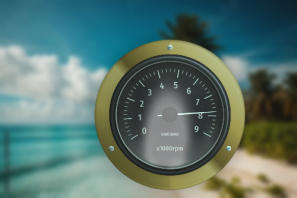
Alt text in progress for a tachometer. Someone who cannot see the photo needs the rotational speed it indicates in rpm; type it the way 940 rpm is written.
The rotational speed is 7800 rpm
